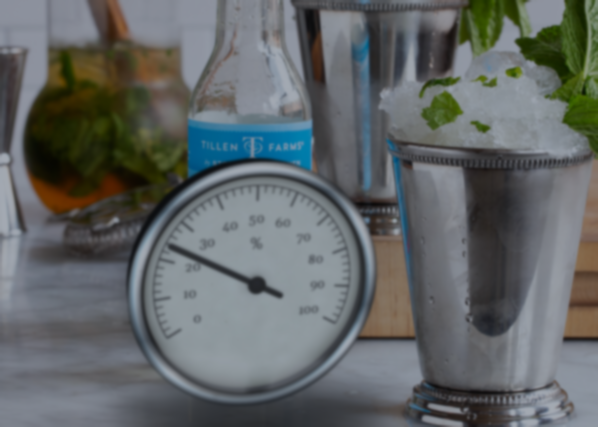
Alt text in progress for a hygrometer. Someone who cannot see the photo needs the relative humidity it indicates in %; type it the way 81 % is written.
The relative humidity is 24 %
